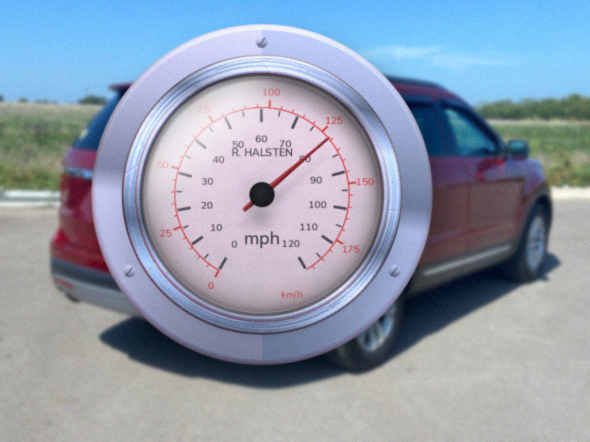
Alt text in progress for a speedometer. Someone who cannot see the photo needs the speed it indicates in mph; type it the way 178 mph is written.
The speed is 80 mph
